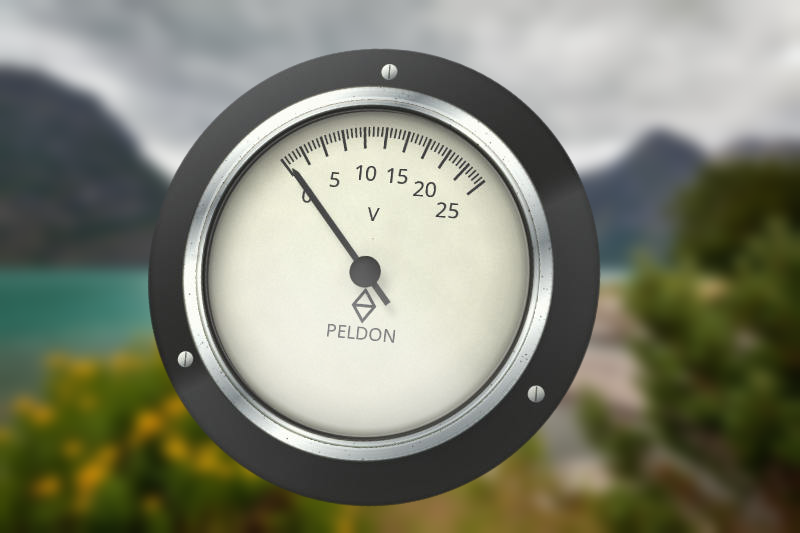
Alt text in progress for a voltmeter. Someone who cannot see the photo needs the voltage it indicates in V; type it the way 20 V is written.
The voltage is 0.5 V
